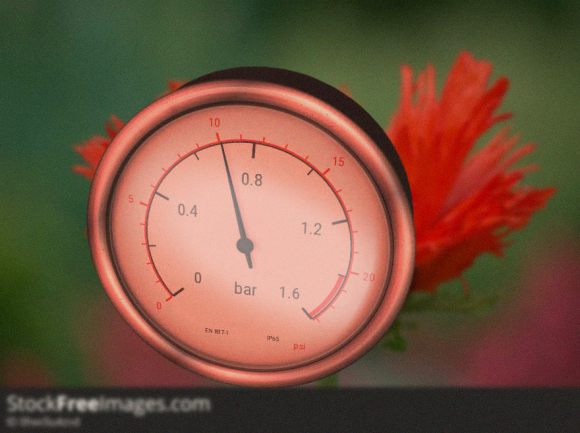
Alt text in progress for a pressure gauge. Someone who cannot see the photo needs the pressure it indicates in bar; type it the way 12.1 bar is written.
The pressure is 0.7 bar
